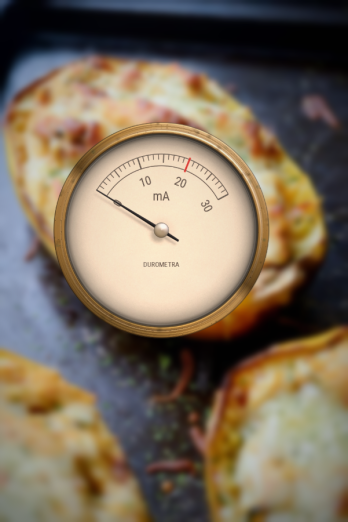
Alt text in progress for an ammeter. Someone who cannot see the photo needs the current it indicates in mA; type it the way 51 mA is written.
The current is 0 mA
